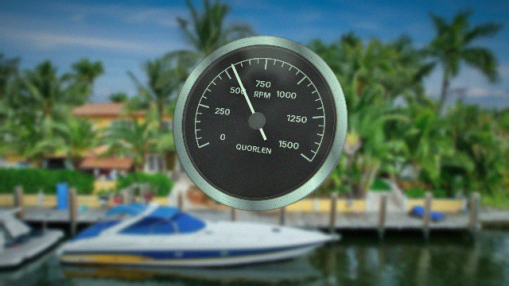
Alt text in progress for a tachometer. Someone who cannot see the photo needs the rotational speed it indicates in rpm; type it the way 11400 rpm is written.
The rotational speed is 550 rpm
